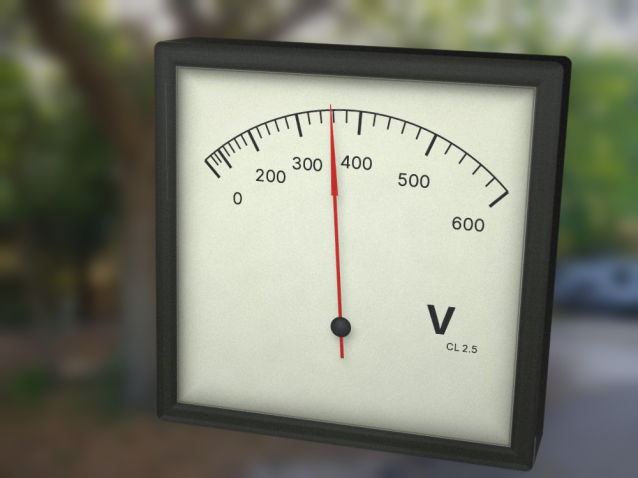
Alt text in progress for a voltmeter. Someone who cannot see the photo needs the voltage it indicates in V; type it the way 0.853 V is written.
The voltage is 360 V
